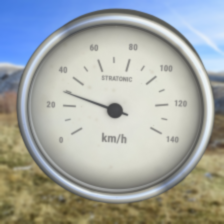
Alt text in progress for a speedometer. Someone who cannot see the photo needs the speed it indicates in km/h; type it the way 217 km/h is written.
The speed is 30 km/h
